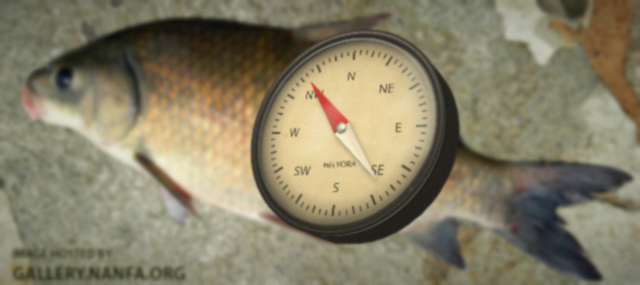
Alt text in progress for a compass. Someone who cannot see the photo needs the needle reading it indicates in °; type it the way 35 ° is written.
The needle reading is 320 °
